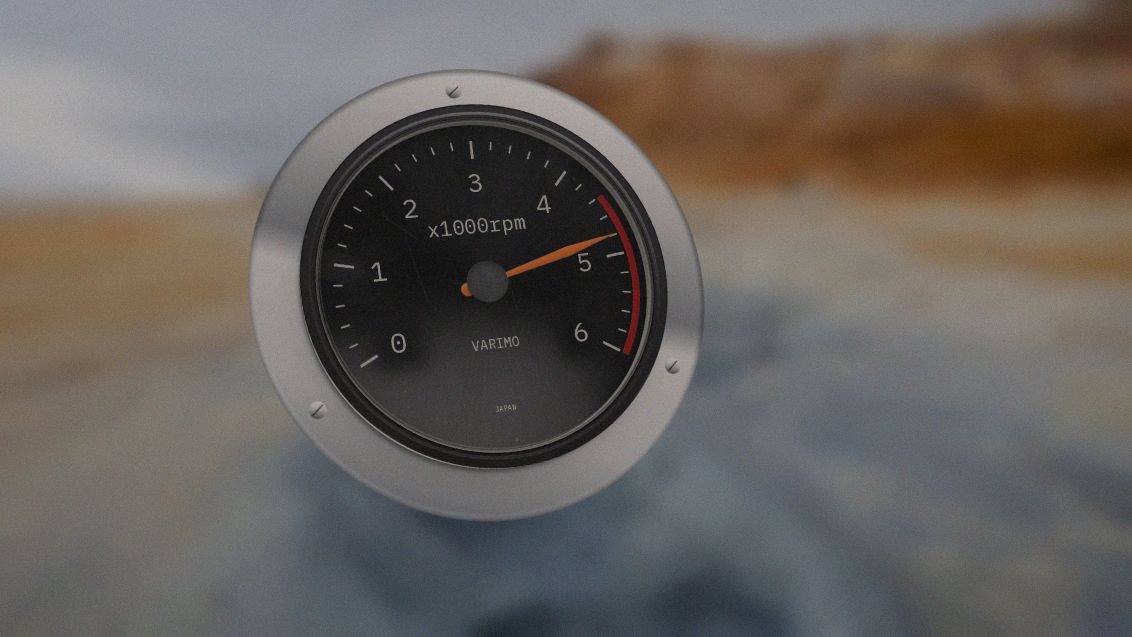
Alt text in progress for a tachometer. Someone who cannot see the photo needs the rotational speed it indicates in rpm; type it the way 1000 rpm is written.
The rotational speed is 4800 rpm
